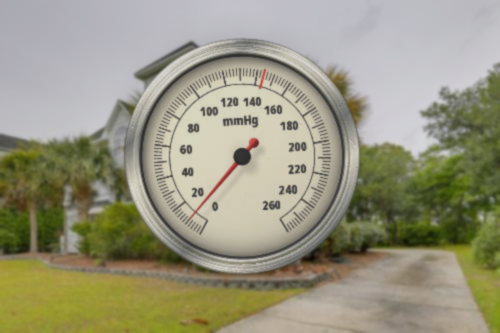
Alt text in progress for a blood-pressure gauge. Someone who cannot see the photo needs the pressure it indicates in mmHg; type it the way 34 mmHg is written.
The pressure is 10 mmHg
